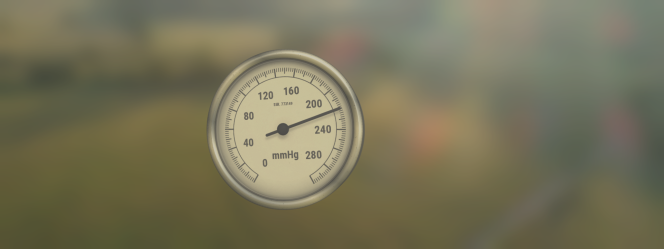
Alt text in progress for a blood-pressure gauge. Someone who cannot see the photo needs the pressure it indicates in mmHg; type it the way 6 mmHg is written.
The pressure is 220 mmHg
